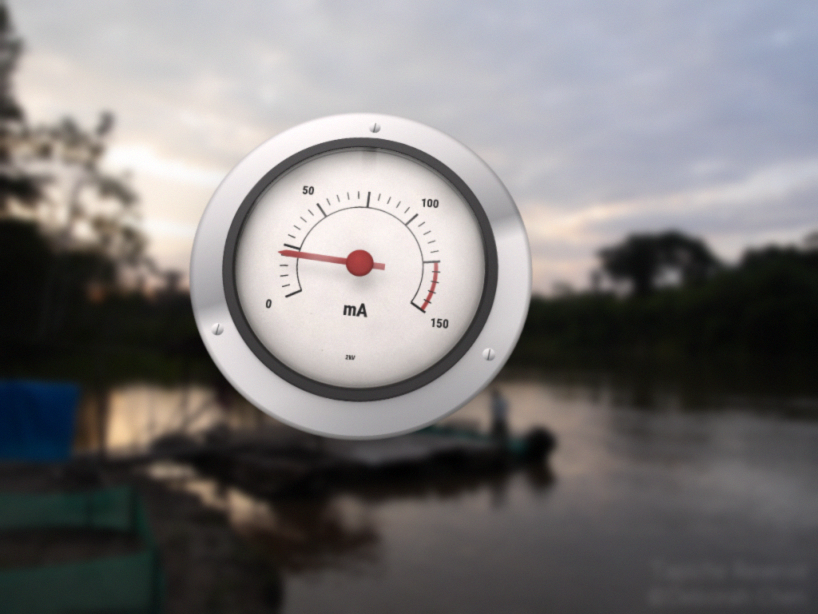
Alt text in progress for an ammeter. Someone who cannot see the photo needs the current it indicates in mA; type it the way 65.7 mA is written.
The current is 20 mA
